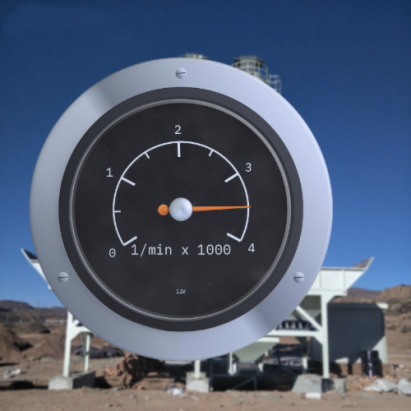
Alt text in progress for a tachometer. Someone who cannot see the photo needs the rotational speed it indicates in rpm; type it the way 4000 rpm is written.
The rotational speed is 3500 rpm
